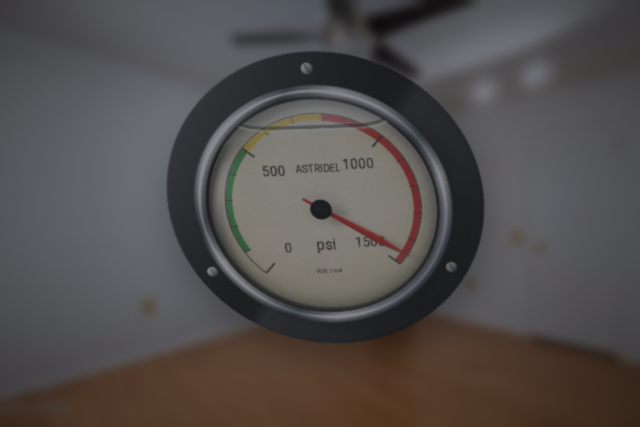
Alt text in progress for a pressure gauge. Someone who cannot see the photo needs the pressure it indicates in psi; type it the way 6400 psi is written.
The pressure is 1450 psi
